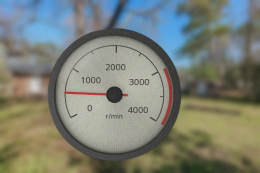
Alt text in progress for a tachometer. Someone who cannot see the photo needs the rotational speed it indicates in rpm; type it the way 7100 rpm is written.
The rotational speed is 500 rpm
